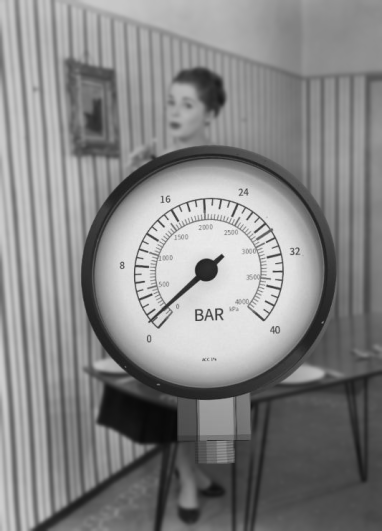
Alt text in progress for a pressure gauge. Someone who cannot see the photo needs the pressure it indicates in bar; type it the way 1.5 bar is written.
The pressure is 1 bar
